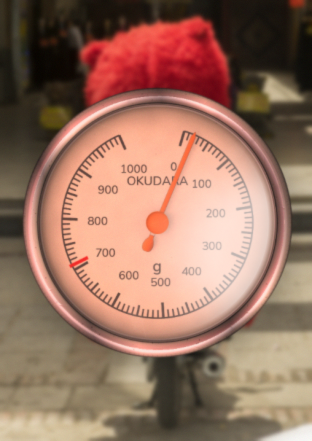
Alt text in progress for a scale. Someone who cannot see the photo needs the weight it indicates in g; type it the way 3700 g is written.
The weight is 20 g
